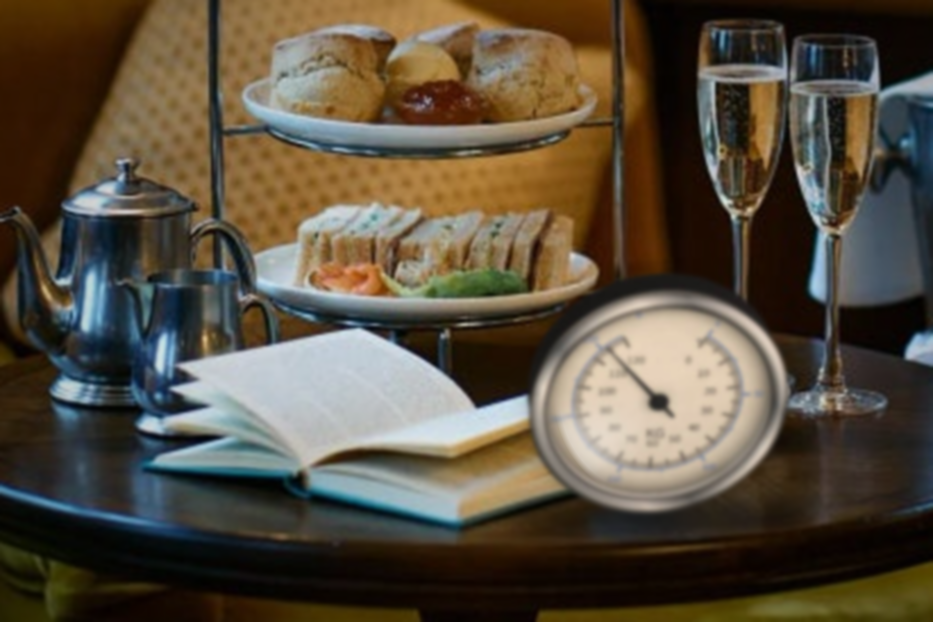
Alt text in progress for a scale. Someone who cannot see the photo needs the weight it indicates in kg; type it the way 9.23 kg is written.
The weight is 115 kg
